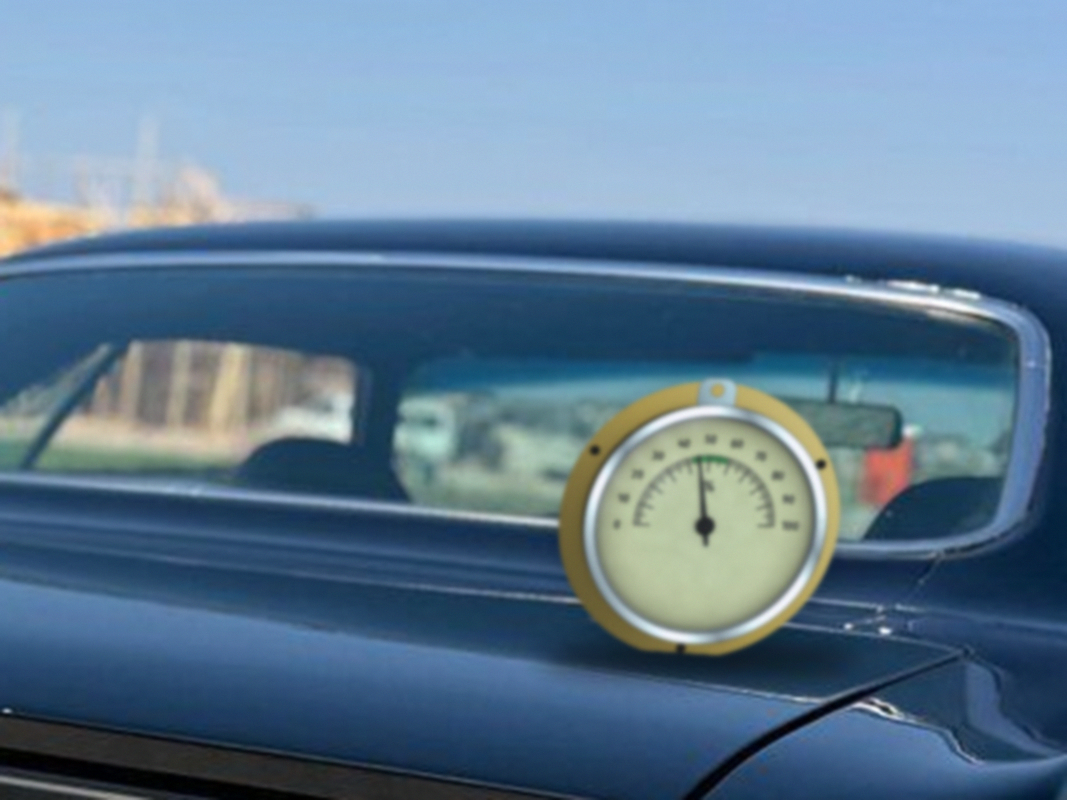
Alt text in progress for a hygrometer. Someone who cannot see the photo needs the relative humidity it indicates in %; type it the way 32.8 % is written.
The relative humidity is 45 %
